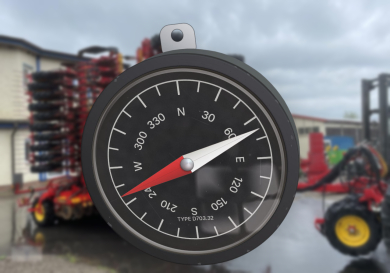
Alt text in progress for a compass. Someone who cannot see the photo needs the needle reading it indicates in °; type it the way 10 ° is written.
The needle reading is 247.5 °
